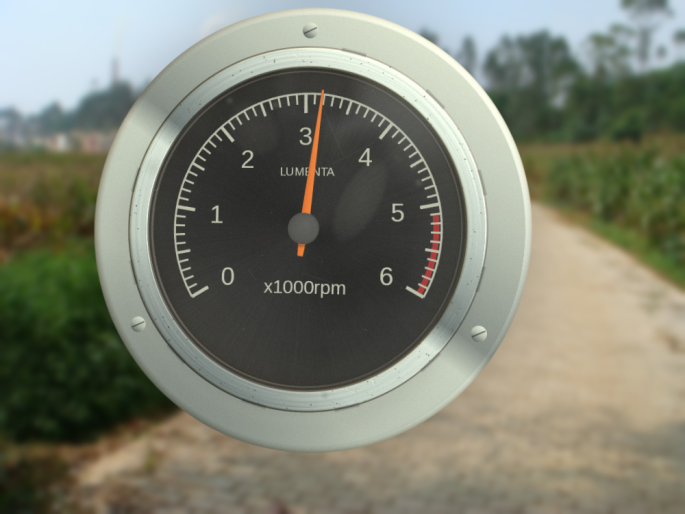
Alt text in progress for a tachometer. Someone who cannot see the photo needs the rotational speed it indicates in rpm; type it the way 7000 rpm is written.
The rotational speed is 3200 rpm
